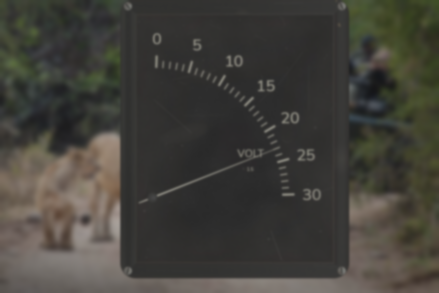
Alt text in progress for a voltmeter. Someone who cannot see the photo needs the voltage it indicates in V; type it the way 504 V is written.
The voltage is 23 V
